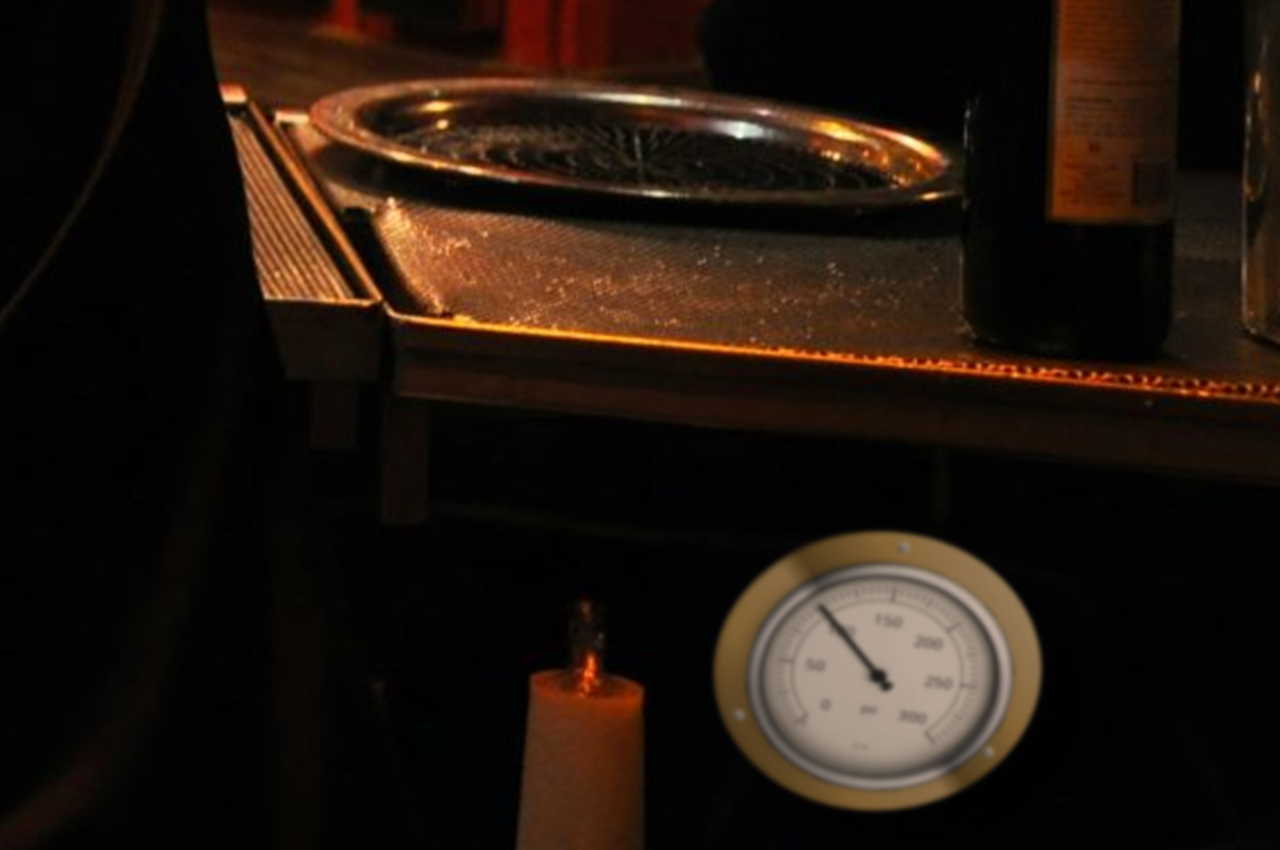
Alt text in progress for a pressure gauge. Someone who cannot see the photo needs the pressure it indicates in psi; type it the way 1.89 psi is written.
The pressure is 100 psi
